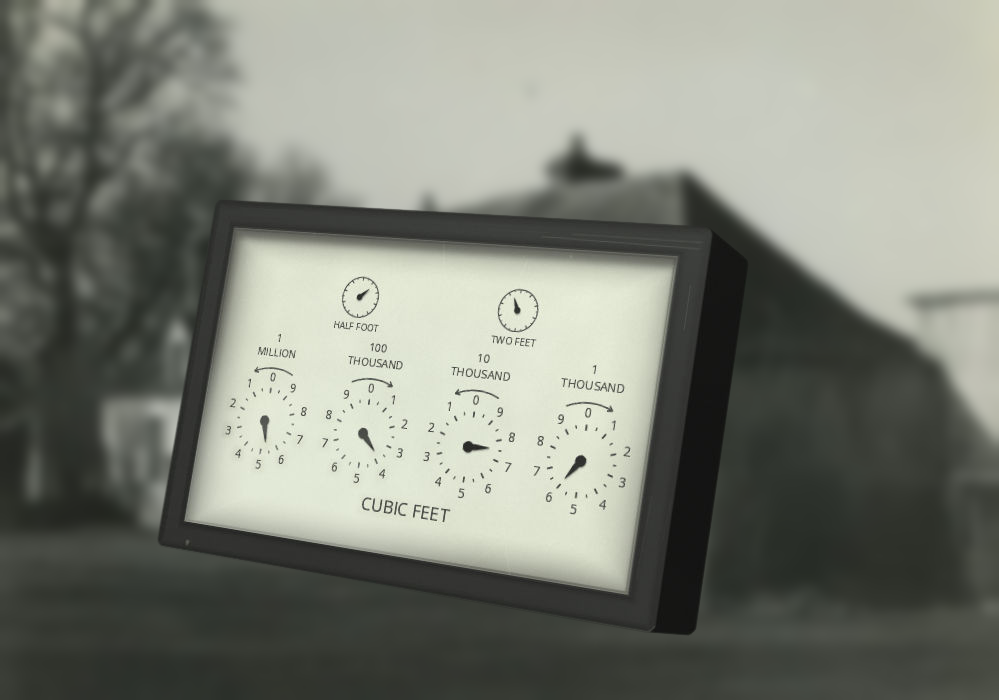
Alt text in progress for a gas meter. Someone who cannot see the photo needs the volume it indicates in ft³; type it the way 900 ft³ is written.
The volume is 537600 ft³
